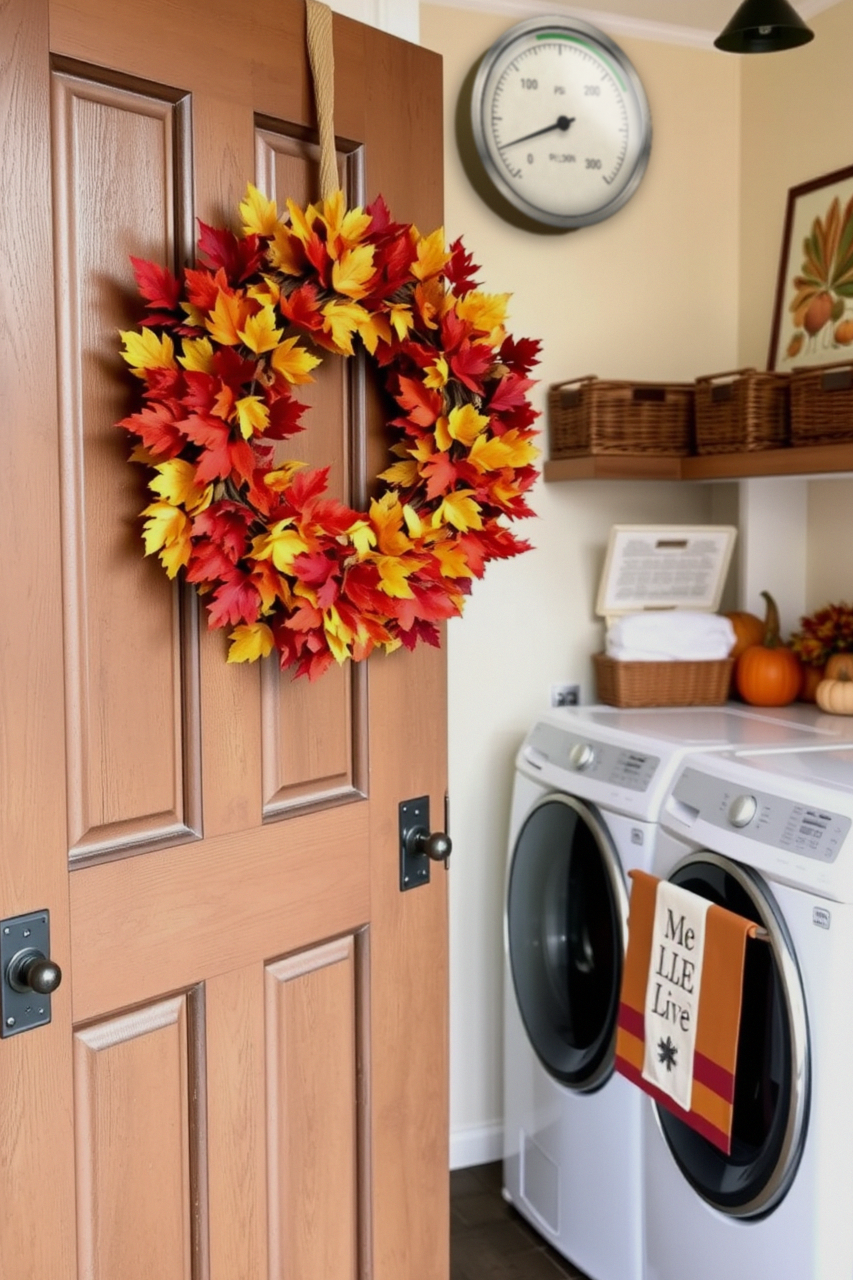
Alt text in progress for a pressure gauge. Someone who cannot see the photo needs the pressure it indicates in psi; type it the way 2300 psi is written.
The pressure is 25 psi
